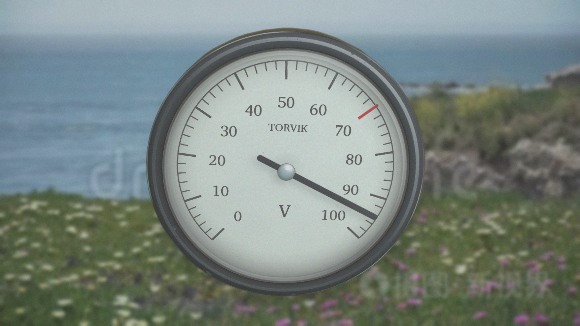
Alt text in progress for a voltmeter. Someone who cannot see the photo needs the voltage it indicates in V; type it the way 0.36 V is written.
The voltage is 94 V
